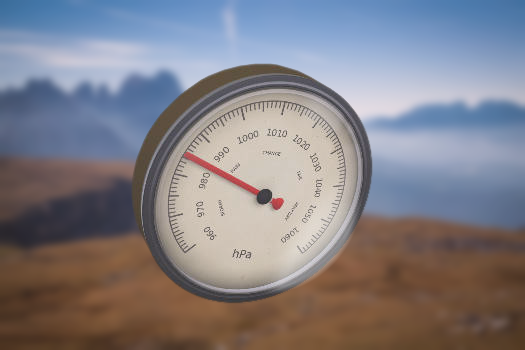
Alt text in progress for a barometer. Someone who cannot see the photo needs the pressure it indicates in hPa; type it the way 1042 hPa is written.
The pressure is 985 hPa
